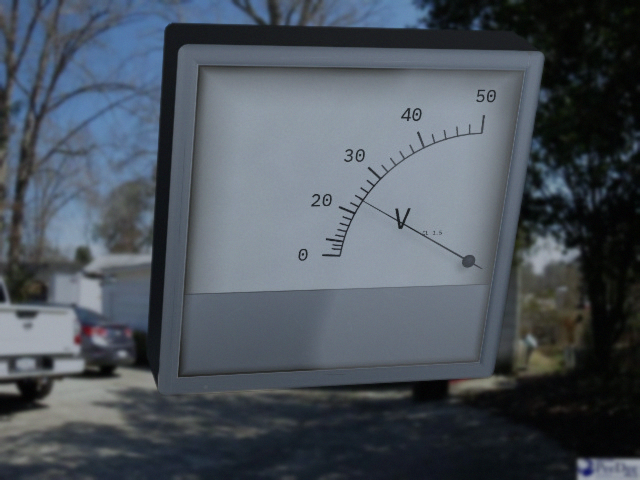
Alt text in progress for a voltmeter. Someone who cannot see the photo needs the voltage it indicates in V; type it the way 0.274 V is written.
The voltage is 24 V
